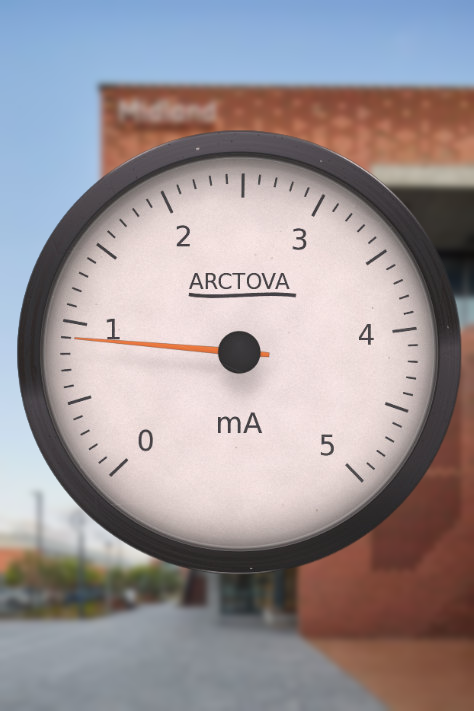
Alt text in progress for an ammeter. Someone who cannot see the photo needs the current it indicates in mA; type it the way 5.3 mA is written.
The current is 0.9 mA
